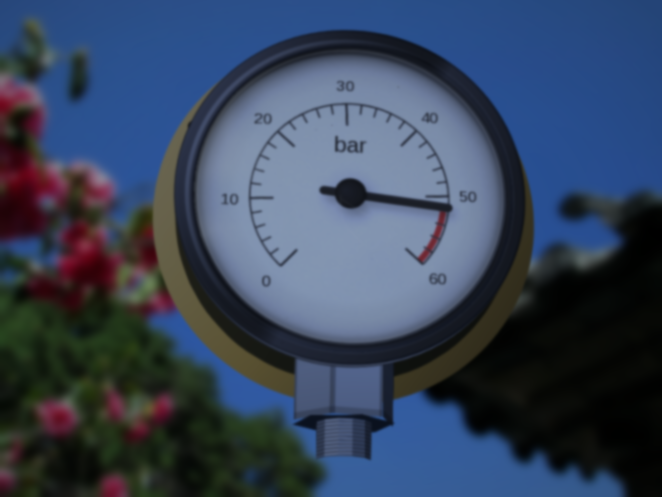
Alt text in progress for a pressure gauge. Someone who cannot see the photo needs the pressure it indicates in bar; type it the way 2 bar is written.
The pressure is 52 bar
